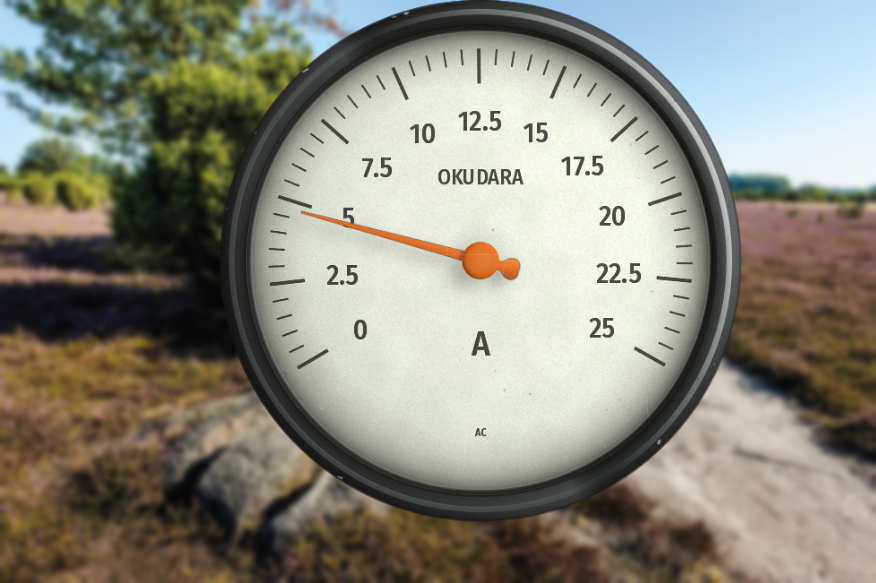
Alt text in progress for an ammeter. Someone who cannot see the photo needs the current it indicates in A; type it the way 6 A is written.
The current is 4.75 A
